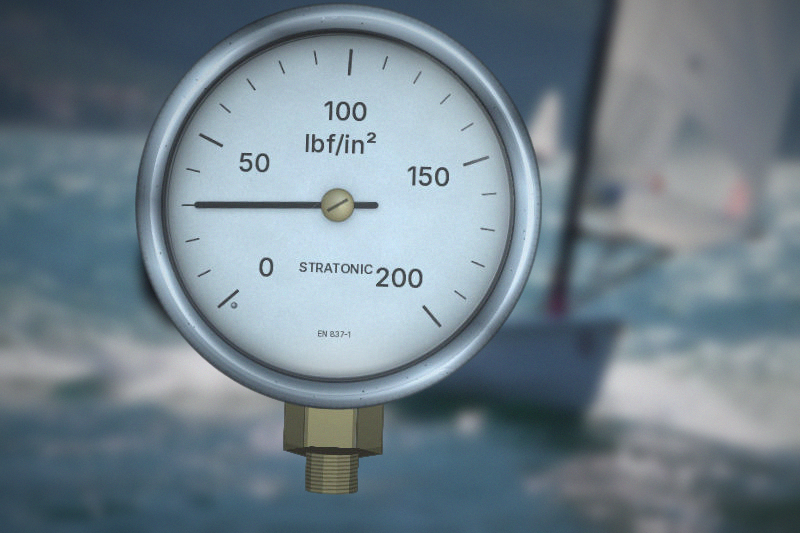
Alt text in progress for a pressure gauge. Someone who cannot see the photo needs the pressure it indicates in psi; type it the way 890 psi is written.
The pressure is 30 psi
